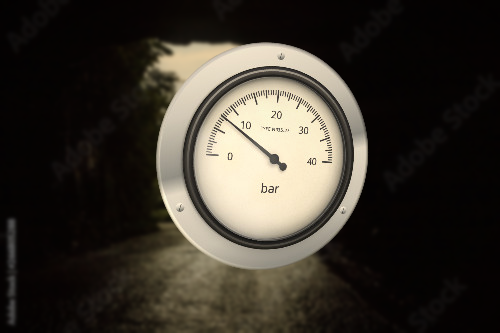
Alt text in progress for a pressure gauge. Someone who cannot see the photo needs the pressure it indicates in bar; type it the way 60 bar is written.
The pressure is 7.5 bar
